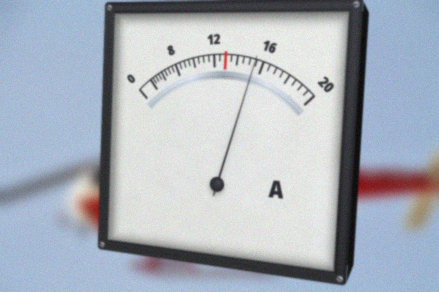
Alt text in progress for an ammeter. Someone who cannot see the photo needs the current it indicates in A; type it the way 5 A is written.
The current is 15.5 A
